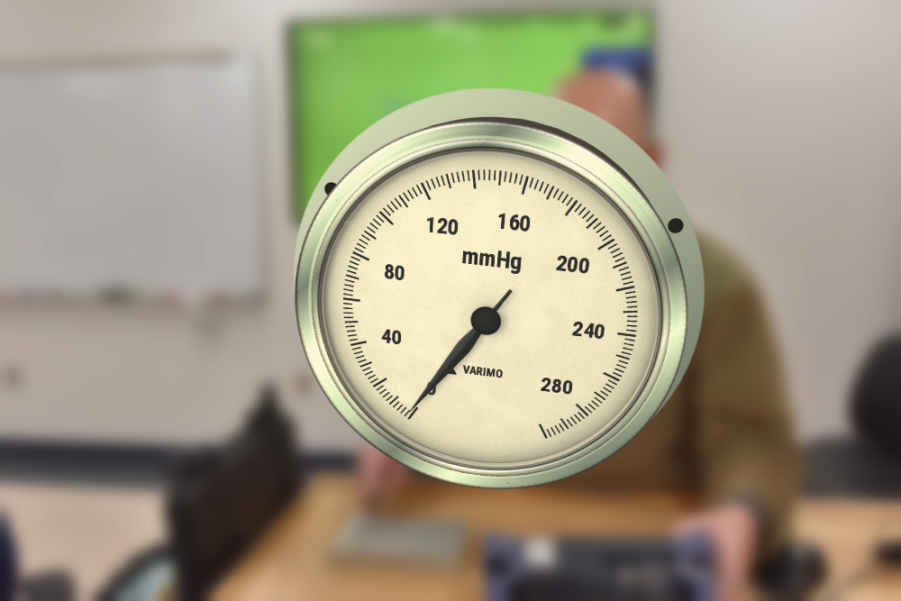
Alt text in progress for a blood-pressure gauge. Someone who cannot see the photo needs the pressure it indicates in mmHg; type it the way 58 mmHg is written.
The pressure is 2 mmHg
